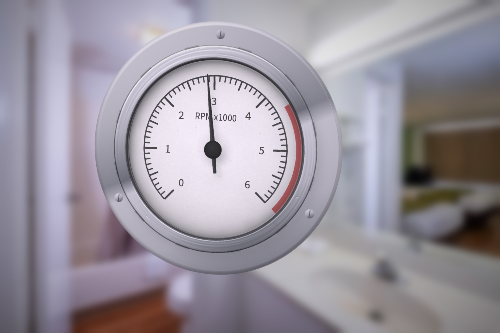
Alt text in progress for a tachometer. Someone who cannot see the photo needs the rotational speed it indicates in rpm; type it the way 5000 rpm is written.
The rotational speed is 2900 rpm
